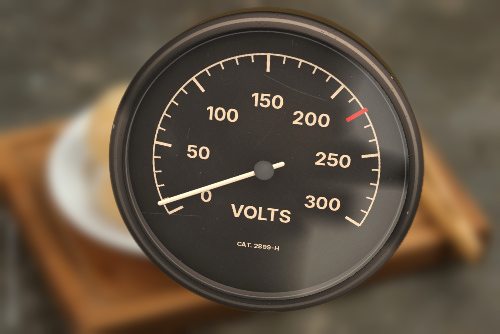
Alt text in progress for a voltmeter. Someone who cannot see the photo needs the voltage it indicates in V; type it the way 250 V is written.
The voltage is 10 V
